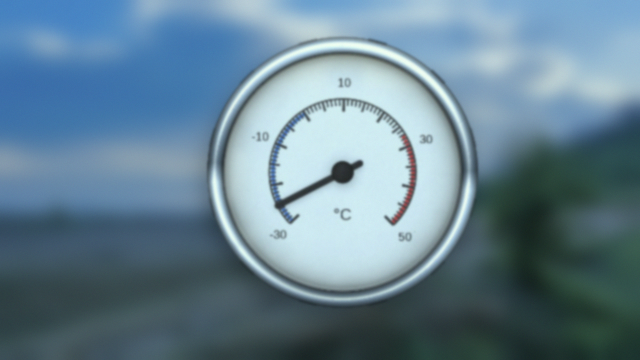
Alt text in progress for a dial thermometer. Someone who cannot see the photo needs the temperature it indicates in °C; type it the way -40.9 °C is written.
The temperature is -25 °C
